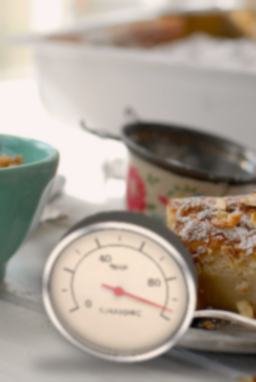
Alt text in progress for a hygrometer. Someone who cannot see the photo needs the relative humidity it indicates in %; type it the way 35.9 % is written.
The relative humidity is 95 %
